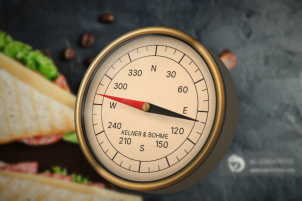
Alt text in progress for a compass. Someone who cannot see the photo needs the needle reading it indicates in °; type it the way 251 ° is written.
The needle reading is 280 °
